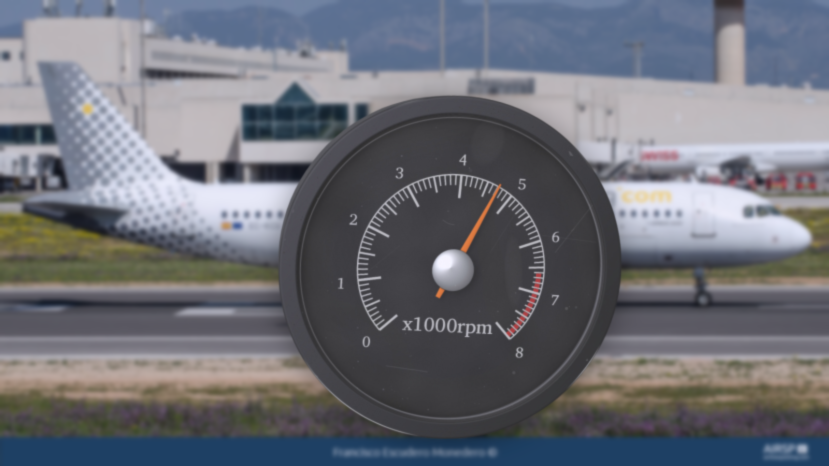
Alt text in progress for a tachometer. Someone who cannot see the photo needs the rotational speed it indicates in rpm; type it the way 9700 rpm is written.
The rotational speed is 4700 rpm
